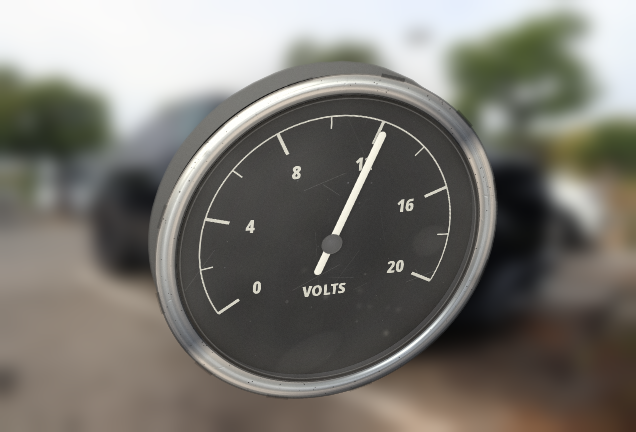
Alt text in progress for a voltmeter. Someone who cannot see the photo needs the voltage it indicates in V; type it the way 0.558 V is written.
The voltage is 12 V
